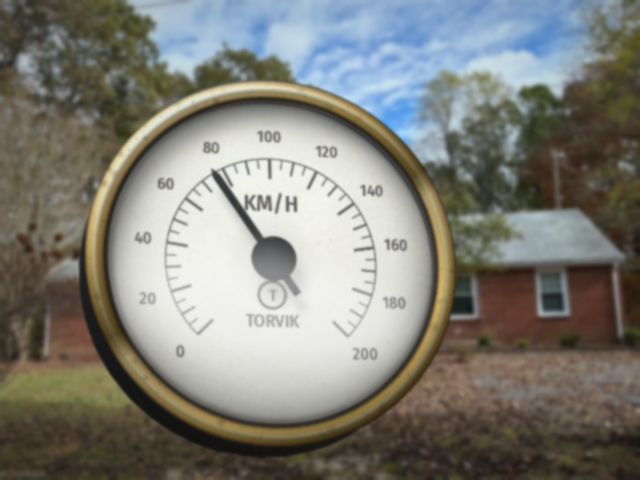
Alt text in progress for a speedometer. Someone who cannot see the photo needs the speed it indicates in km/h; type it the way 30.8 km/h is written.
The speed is 75 km/h
